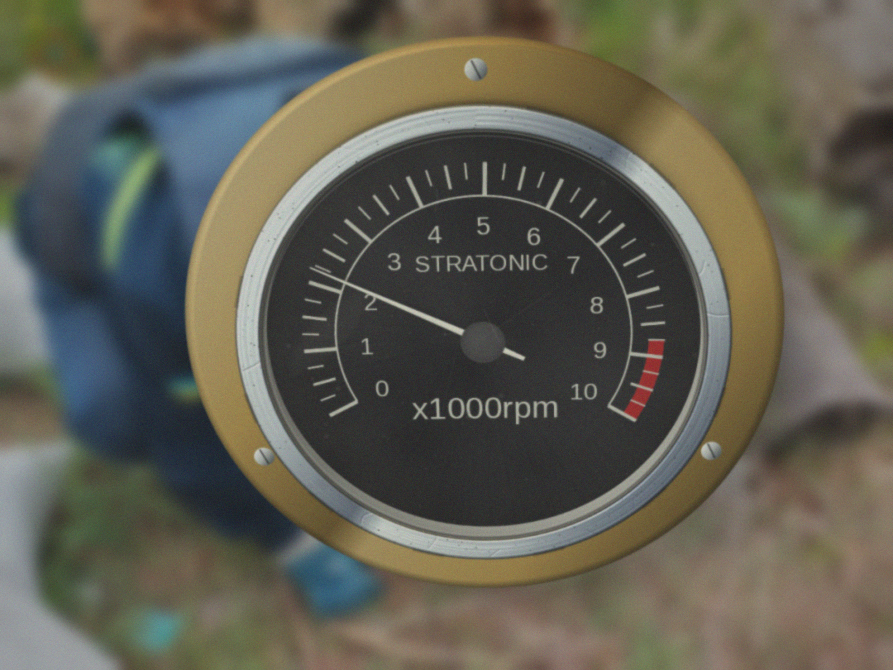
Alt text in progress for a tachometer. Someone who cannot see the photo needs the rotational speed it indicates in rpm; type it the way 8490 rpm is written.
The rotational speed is 2250 rpm
